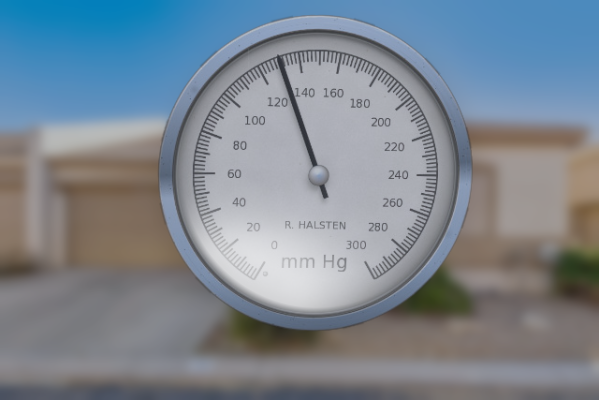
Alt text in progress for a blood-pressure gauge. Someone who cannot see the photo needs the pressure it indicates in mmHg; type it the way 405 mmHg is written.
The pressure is 130 mmHg
